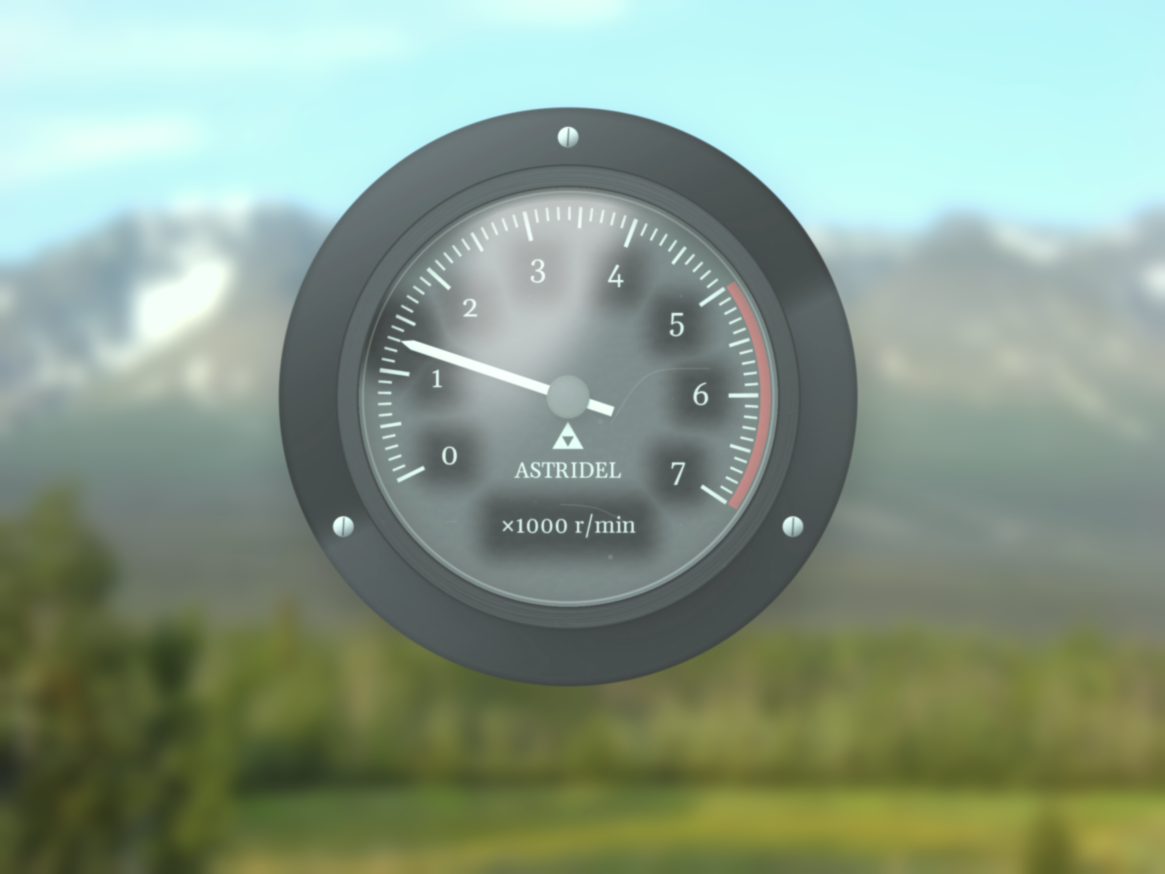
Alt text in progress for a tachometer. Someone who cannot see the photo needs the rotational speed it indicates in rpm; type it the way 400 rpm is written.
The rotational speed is 1300 rpm
